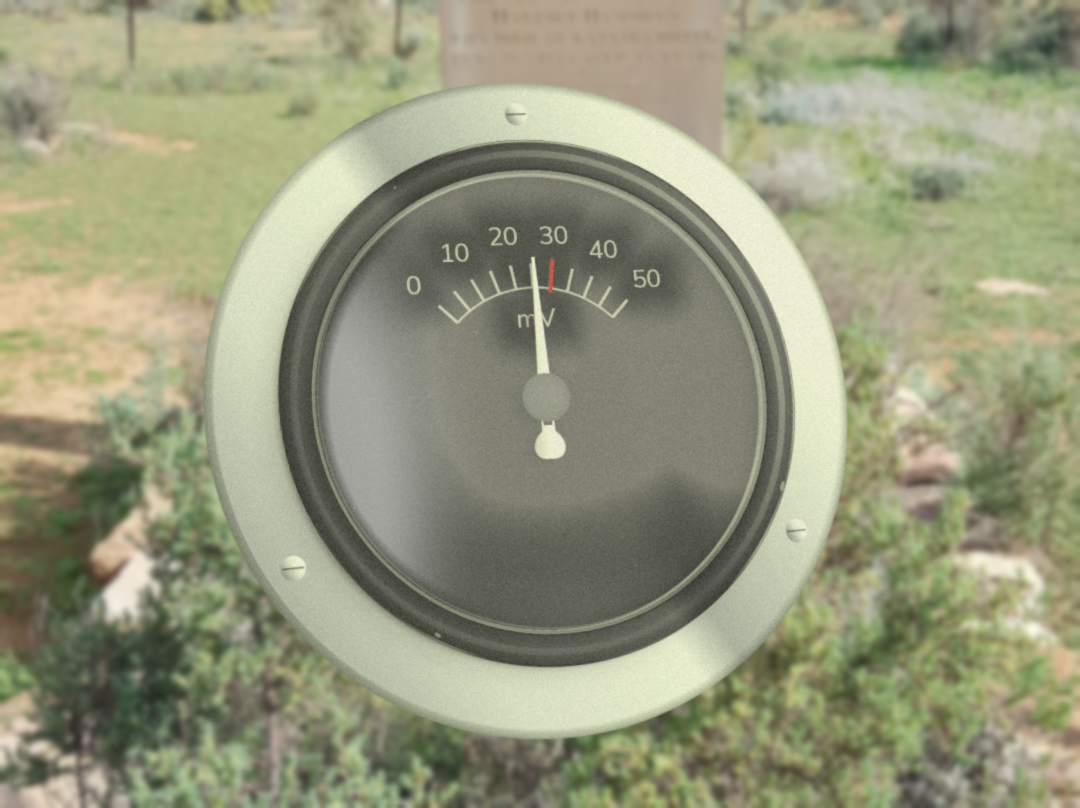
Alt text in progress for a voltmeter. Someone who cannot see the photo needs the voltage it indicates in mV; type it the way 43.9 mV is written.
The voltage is 25 mV
